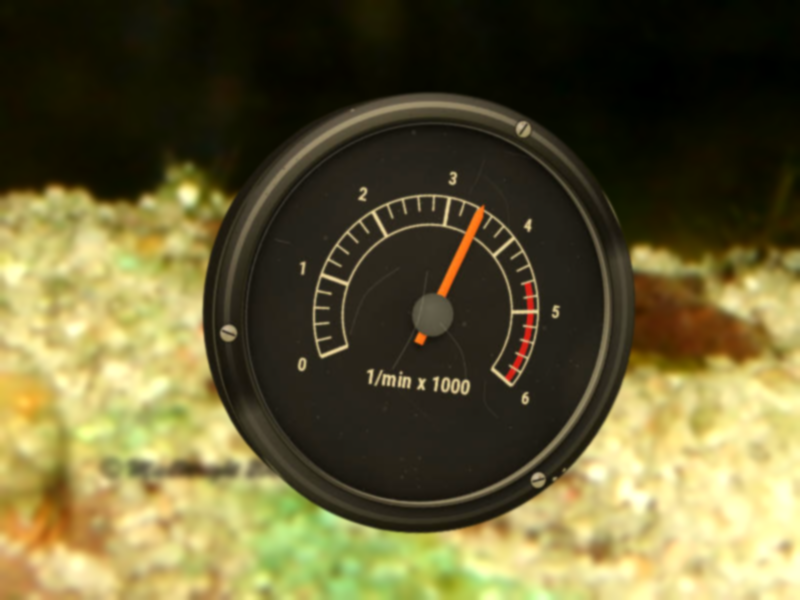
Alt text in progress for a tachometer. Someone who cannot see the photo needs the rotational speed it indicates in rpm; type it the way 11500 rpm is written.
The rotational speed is 3400 rpm
